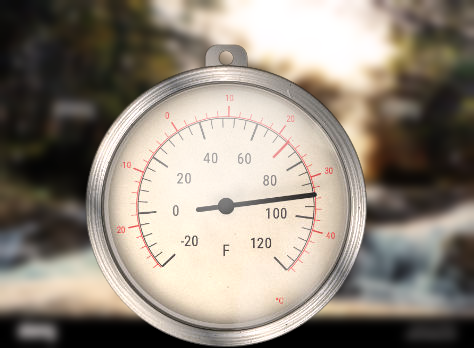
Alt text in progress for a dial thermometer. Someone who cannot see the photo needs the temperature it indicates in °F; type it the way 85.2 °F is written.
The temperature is 92 °F
